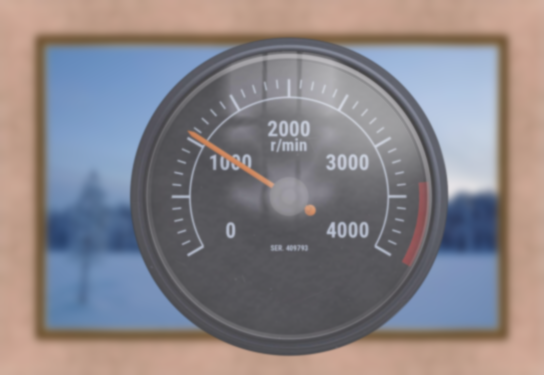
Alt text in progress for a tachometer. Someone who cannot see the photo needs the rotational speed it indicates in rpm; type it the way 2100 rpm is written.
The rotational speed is 1050 rpm
